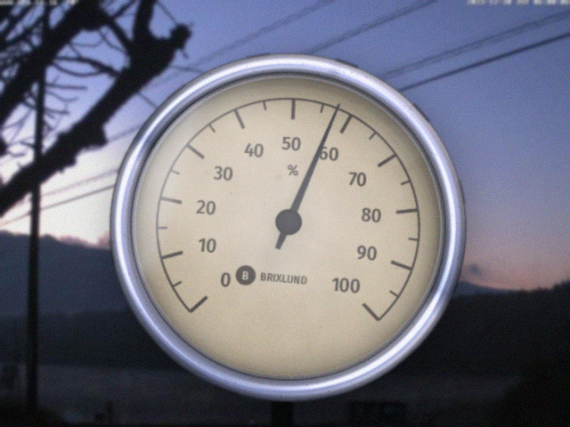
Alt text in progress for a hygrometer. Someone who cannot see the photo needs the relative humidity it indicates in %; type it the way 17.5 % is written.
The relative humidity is 57.5 %
